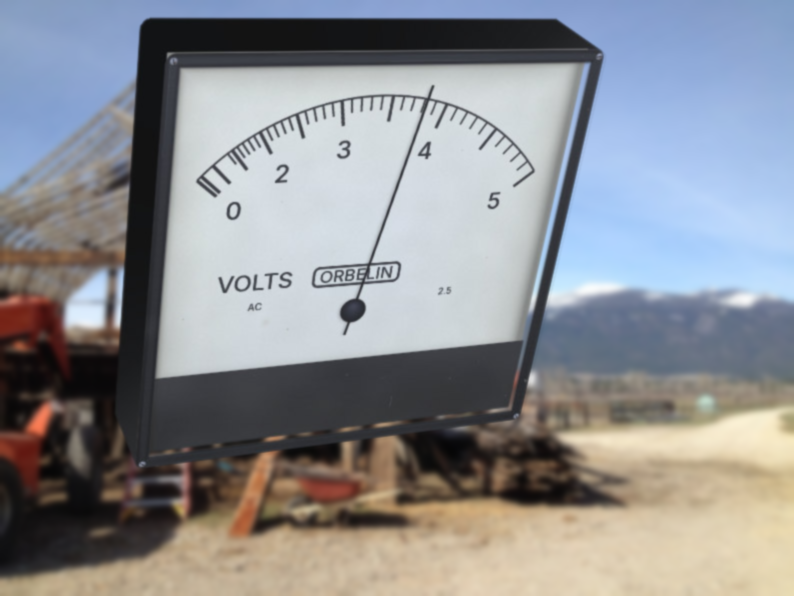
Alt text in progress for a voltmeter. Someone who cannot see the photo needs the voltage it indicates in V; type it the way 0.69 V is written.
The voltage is 3.8 V
